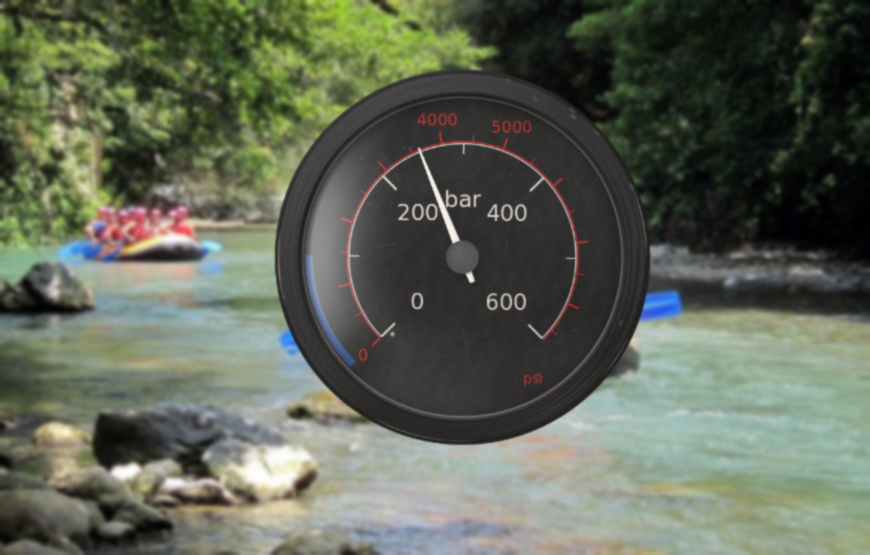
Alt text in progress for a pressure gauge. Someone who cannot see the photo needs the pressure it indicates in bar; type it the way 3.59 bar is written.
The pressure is 250 bar
